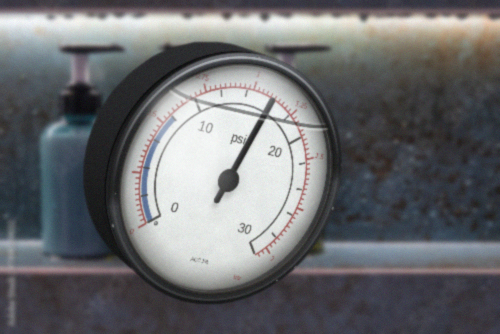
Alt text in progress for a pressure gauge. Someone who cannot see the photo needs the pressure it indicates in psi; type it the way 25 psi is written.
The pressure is 16 psi
